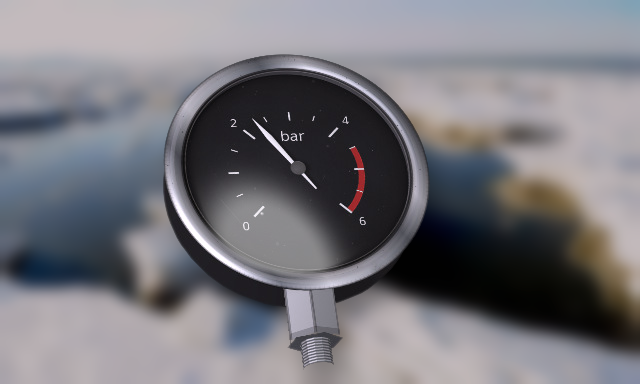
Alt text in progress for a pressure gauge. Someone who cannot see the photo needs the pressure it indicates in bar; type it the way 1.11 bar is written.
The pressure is 2.25 bar
